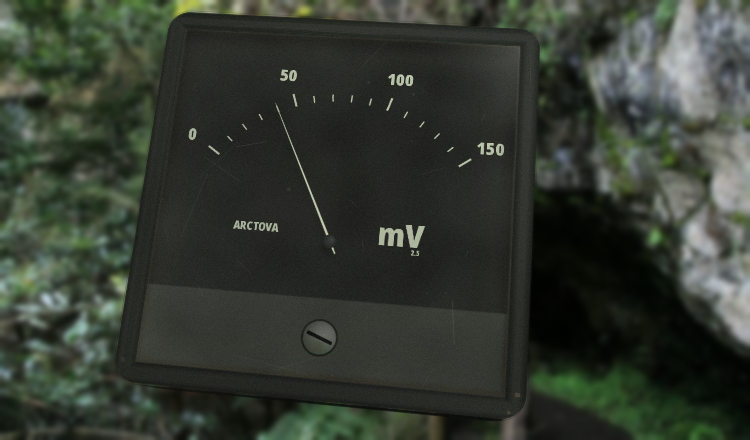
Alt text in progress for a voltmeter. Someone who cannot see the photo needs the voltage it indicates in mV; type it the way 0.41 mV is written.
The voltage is 40 mV
